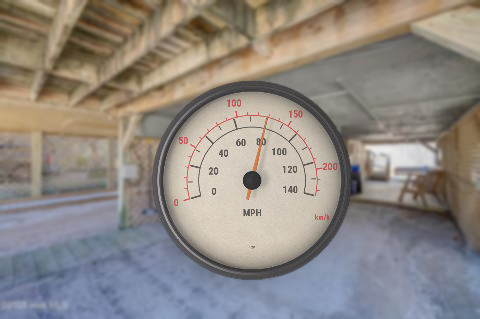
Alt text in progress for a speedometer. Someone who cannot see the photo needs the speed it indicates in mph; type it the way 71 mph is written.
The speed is 80 mph
